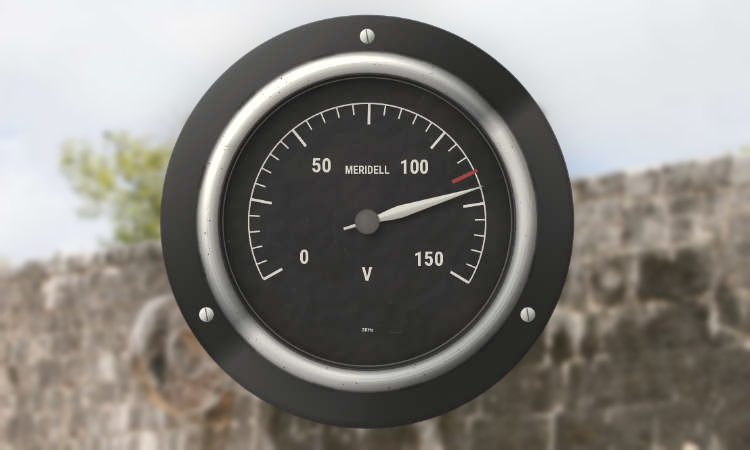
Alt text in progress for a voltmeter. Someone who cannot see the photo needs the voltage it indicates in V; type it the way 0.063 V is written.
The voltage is 120 V
